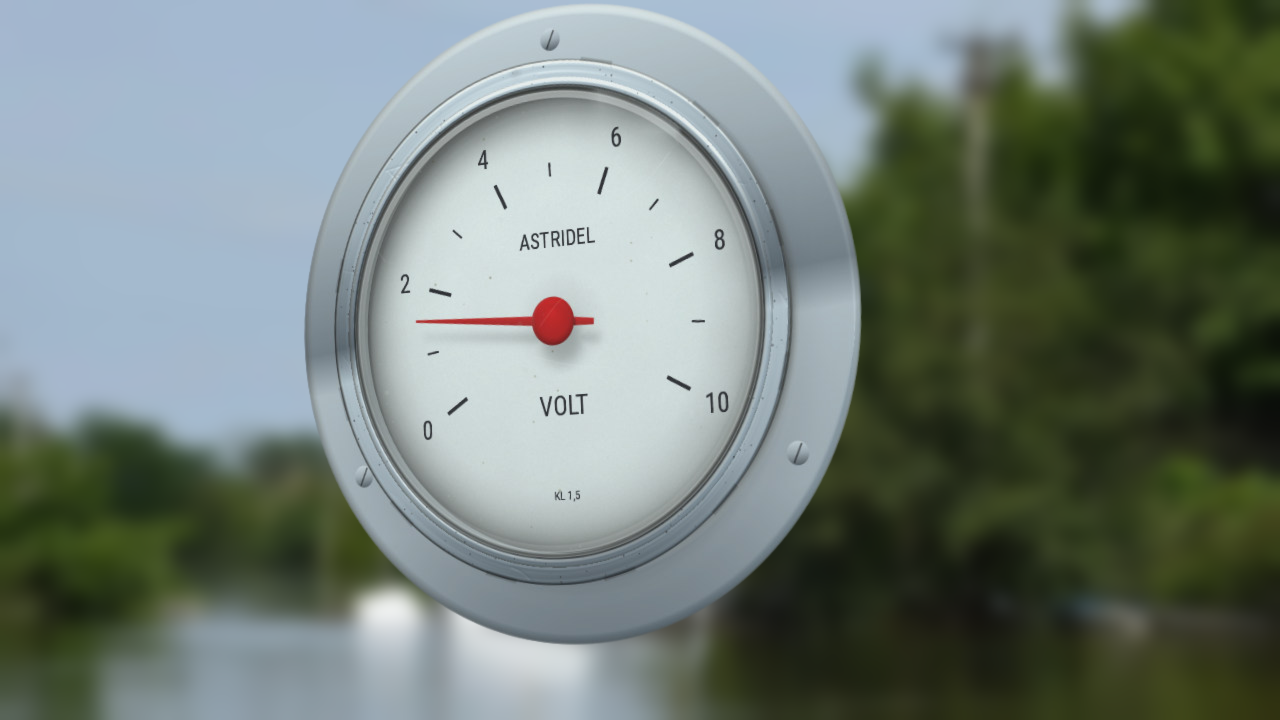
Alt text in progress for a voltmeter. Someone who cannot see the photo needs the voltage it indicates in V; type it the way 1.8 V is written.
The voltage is 1.5 V
